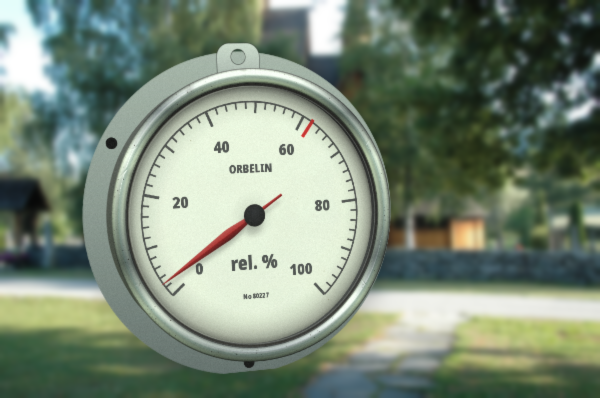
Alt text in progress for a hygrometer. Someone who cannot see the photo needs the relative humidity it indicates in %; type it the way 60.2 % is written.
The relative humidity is 3 %
